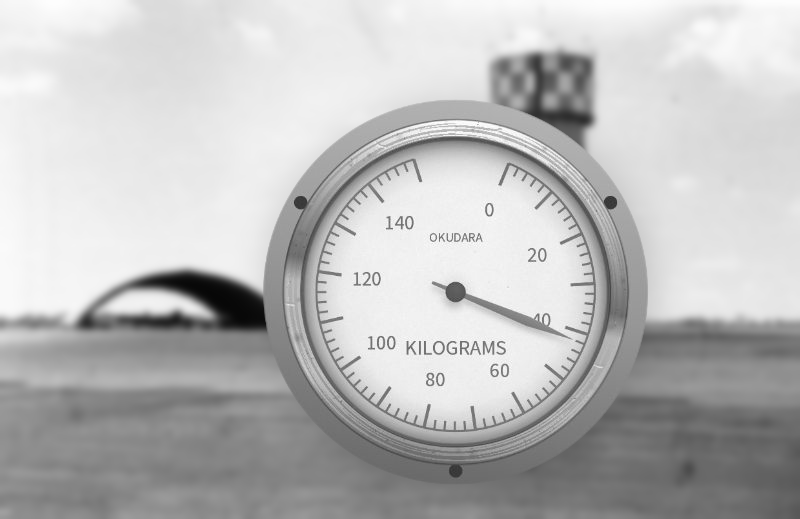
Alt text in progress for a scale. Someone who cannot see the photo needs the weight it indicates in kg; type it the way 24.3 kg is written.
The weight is 42 kg
